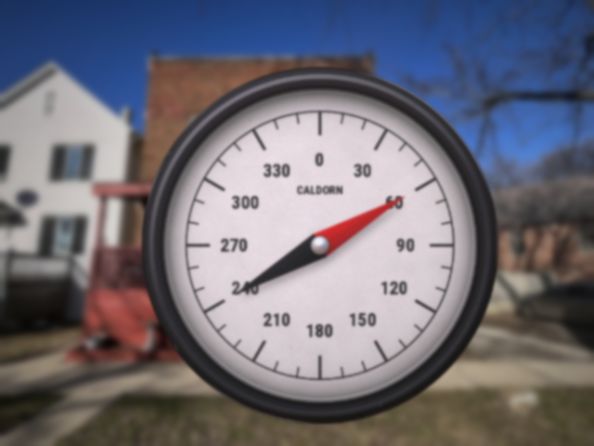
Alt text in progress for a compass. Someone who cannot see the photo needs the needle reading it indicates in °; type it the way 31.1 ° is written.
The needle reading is 60 °
